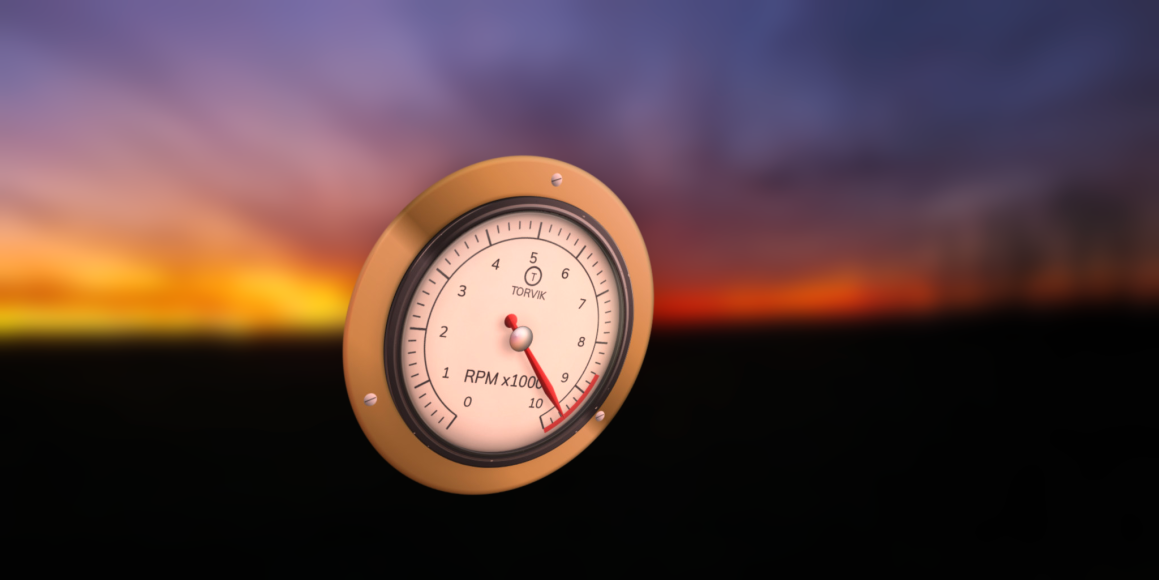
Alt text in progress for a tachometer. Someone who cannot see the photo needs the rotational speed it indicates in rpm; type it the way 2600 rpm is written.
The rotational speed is 9600 rpm
